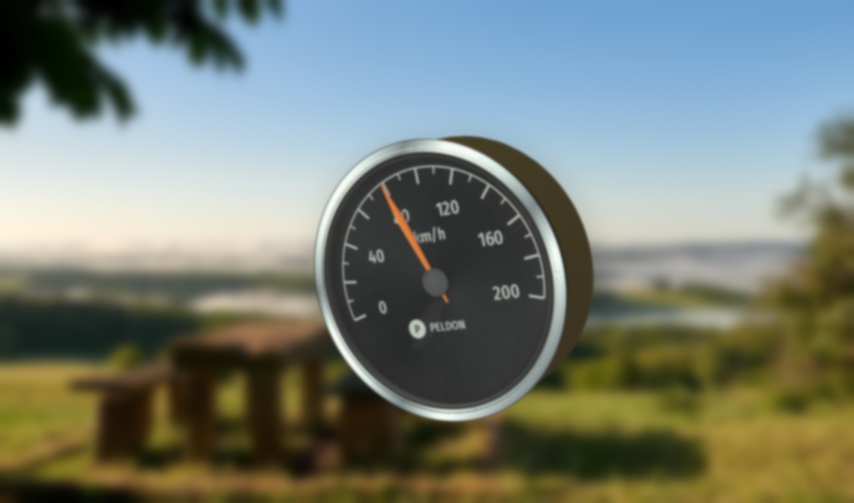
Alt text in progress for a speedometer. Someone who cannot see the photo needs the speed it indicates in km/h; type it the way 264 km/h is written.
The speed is 80 km/h
